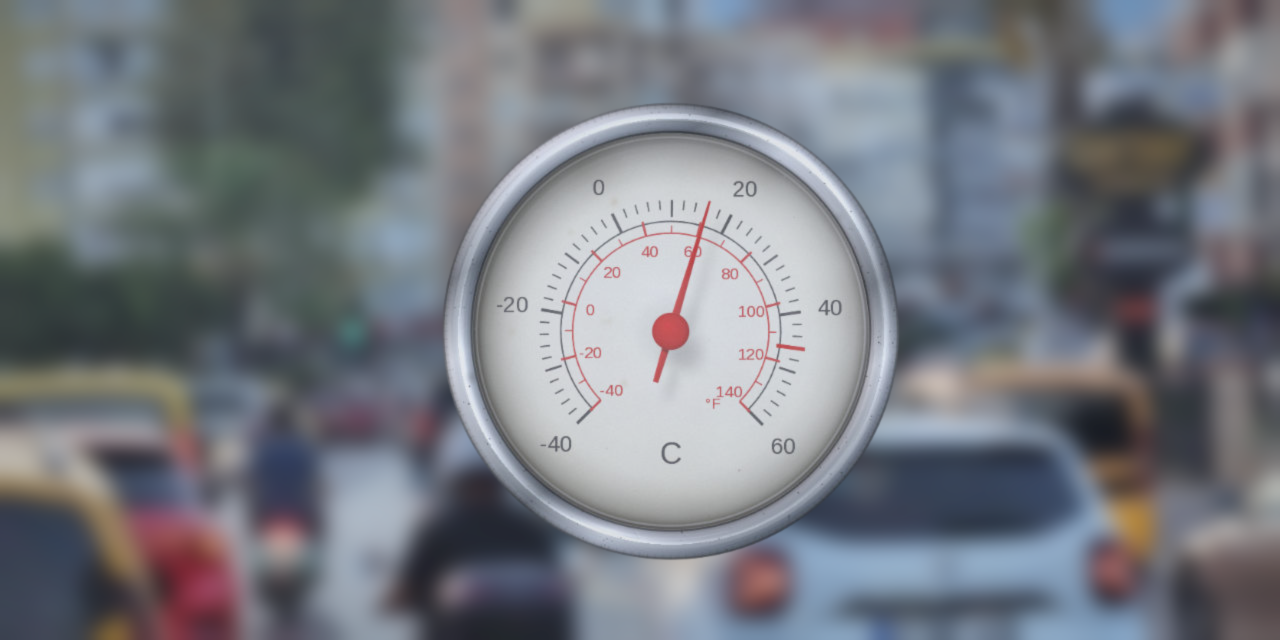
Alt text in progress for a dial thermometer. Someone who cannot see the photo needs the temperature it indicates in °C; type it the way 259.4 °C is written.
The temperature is 16 °C
